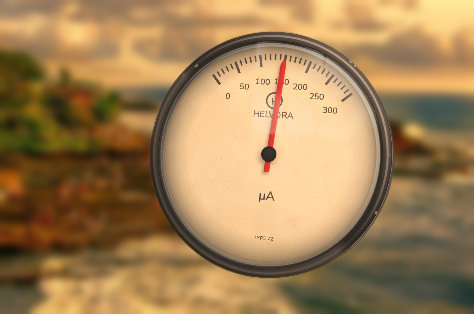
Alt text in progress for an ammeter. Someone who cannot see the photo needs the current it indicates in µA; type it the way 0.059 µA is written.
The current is 150 µA
